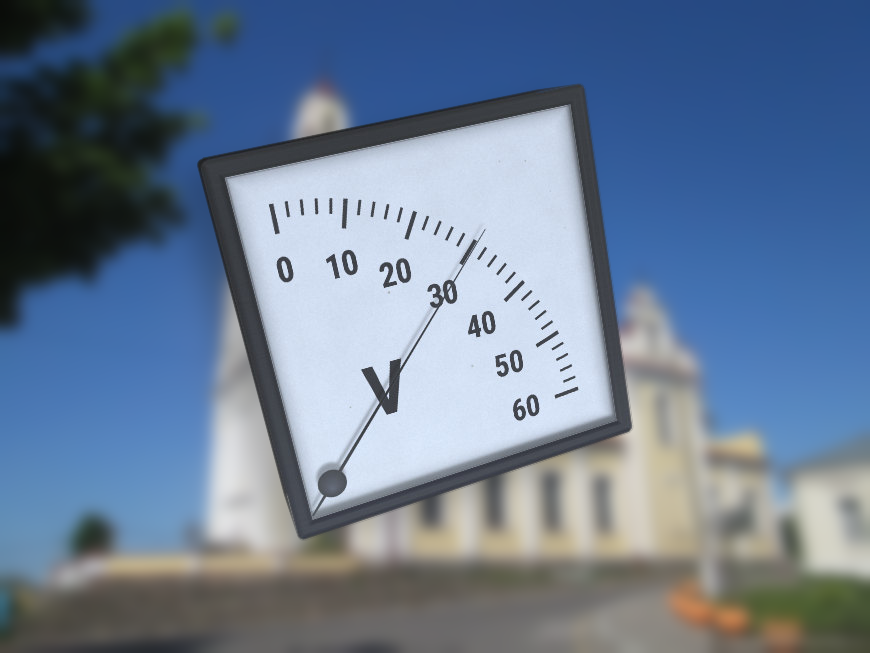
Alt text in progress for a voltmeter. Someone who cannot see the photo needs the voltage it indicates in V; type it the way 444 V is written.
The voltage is 30 V
